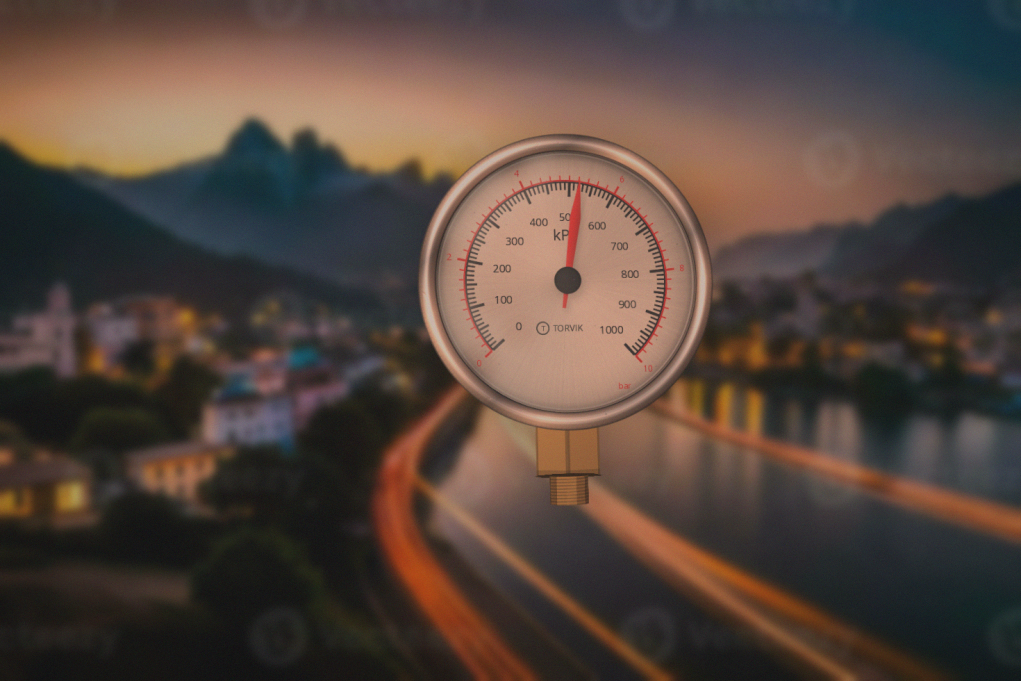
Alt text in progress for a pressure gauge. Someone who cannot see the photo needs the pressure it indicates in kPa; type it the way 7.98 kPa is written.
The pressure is 520 kPa
